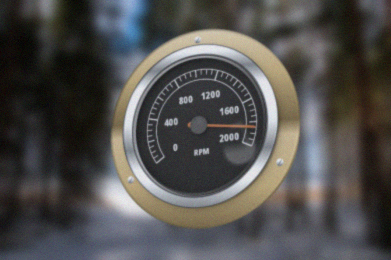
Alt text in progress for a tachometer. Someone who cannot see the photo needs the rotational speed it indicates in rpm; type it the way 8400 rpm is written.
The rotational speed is 1850 rpm
